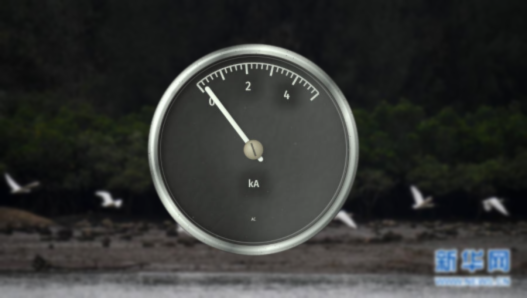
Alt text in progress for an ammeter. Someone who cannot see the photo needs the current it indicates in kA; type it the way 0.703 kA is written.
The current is 0.2 kA
